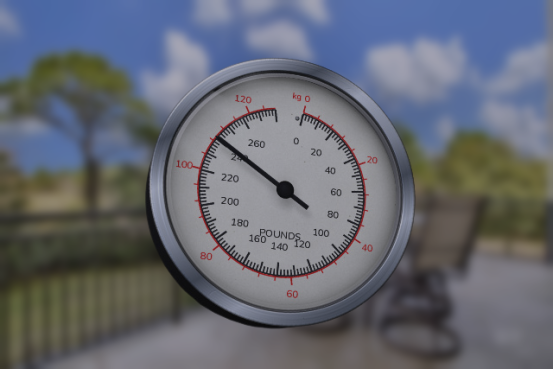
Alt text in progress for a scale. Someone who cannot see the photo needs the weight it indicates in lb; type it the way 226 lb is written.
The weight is 240 lb
